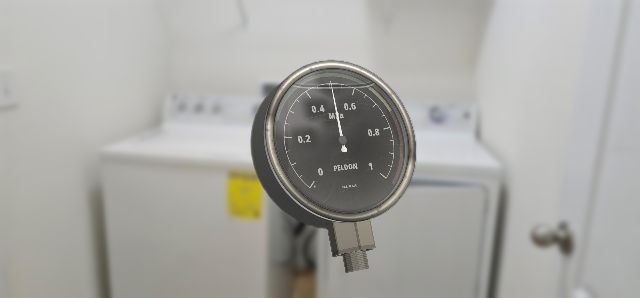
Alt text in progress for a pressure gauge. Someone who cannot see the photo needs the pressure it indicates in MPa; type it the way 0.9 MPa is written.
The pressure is 0.5 MPa
